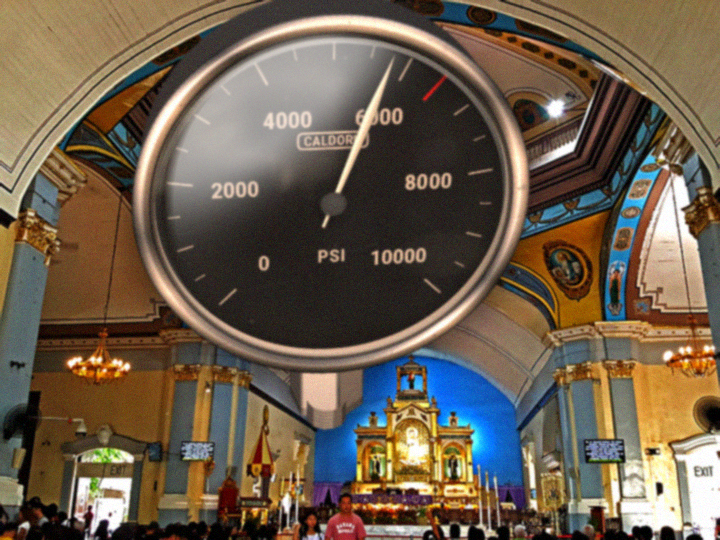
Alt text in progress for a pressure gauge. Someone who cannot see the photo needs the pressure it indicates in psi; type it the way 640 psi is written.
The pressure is 5750 psi
